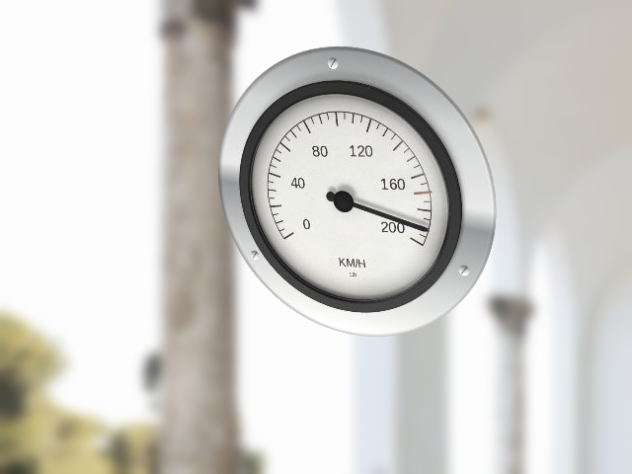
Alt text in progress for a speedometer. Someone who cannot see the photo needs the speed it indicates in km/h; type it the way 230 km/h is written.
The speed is 190 km/h
